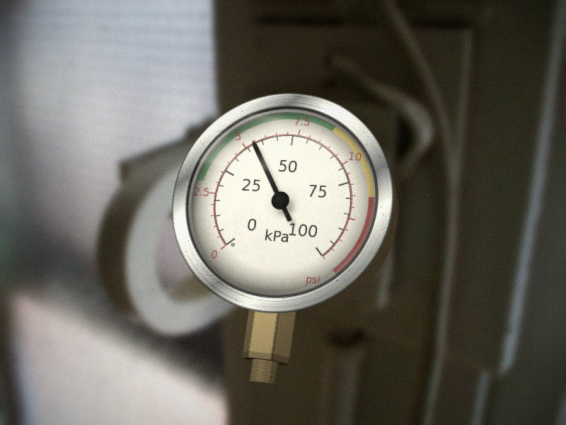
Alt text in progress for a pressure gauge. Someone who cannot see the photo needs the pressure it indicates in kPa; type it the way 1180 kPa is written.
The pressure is 37.5 kPa
